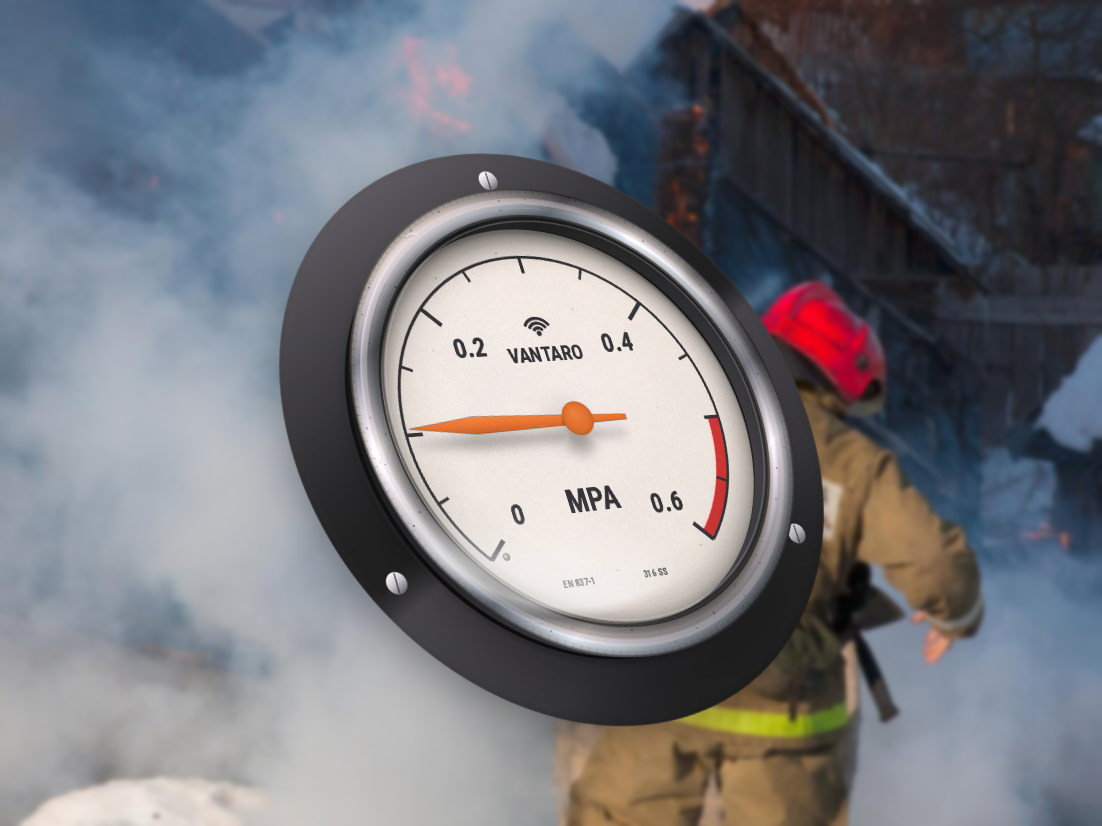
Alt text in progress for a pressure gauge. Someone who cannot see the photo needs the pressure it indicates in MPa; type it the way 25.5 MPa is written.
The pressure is 0.1 MPa
